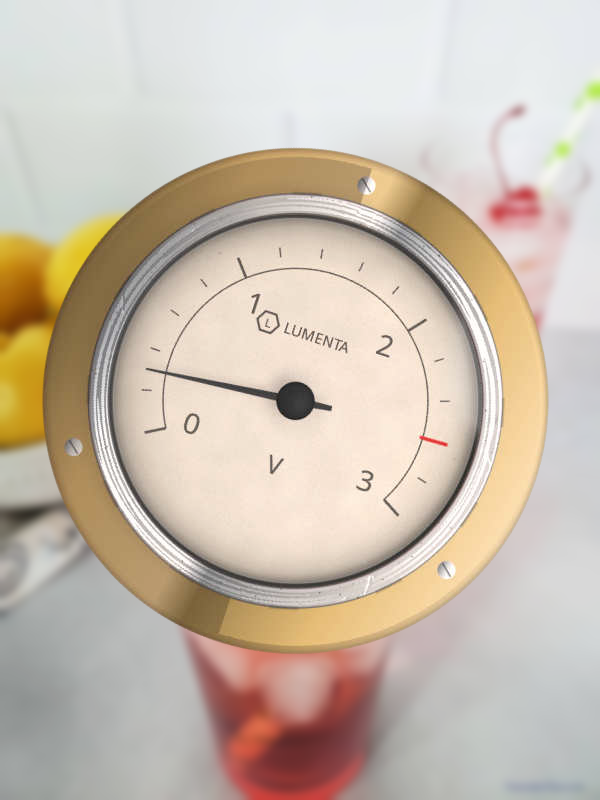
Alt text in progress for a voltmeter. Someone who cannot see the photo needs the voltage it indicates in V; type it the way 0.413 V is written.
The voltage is 0.3 V
